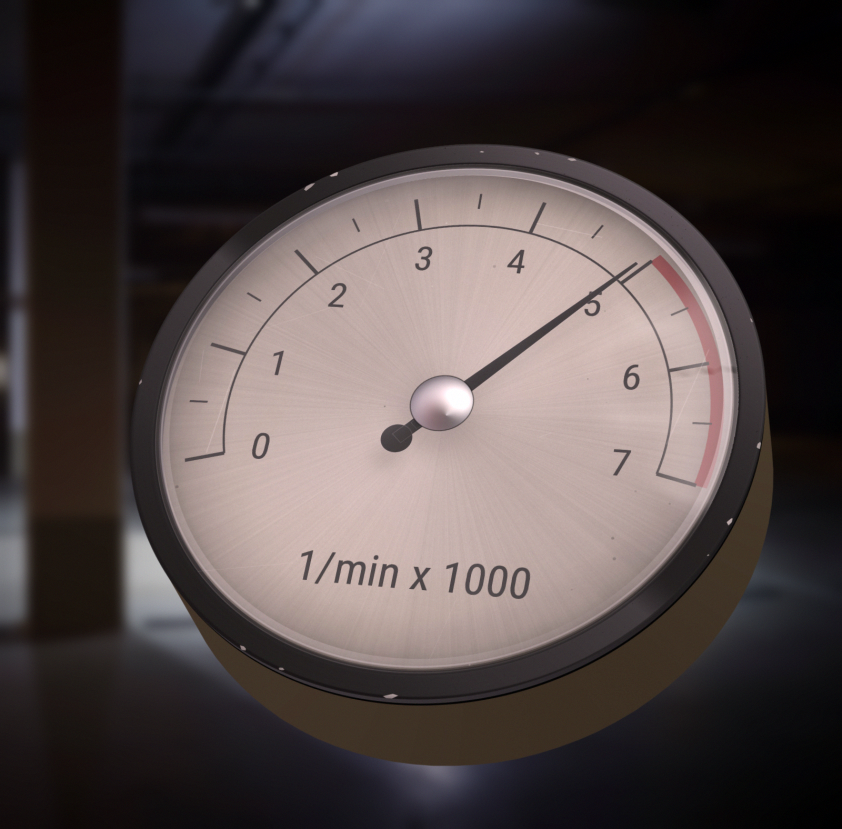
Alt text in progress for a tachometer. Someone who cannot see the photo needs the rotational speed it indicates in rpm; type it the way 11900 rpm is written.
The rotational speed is 5000 rpm
